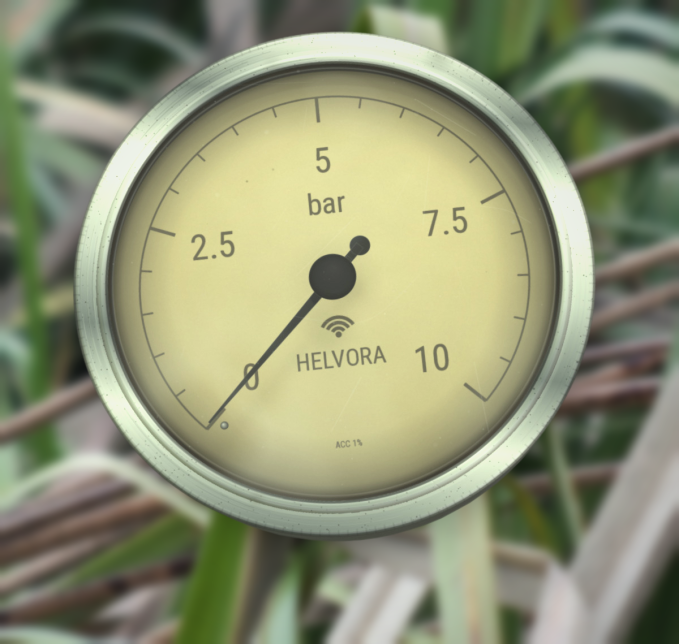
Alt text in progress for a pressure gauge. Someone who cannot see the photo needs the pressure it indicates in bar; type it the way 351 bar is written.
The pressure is 0 bar
